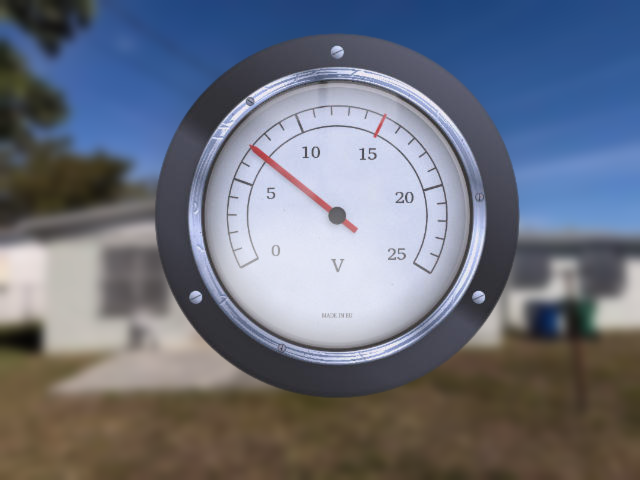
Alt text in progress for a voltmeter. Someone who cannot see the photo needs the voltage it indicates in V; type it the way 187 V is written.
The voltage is 7 V
